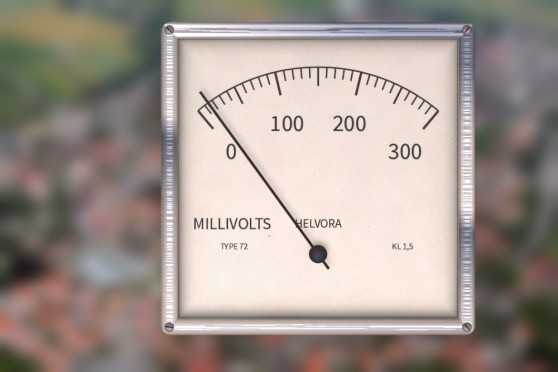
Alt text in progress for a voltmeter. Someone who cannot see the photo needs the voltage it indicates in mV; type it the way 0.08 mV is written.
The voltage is 15 mV
